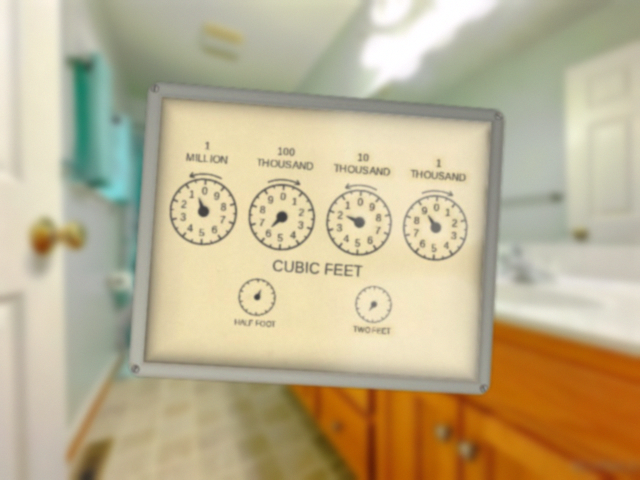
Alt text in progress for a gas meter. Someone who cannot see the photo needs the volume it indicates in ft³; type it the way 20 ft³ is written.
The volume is 61900 ft³
